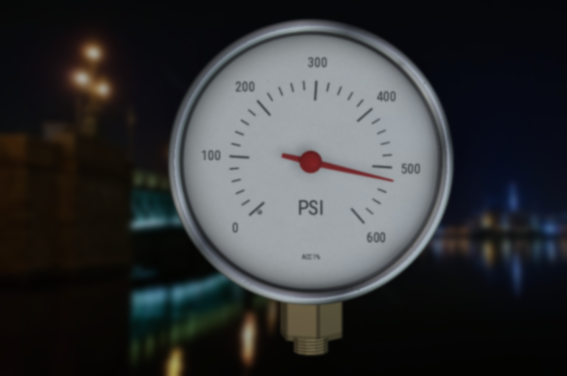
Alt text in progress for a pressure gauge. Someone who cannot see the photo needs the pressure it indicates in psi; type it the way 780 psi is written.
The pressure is 520 psi
